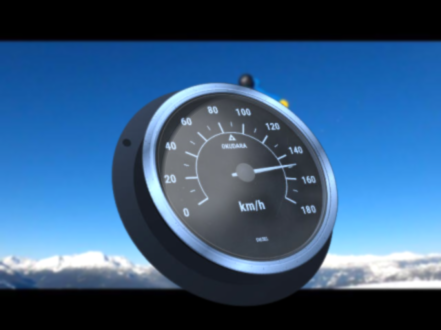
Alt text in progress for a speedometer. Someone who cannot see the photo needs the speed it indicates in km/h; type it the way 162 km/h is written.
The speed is 150 km/h
